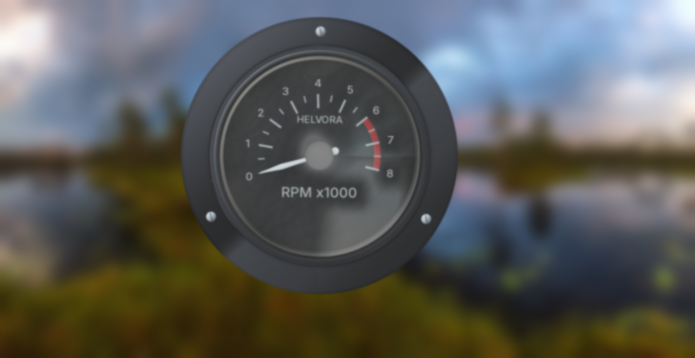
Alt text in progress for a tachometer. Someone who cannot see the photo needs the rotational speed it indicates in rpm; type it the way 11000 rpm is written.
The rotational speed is 0 rpm
